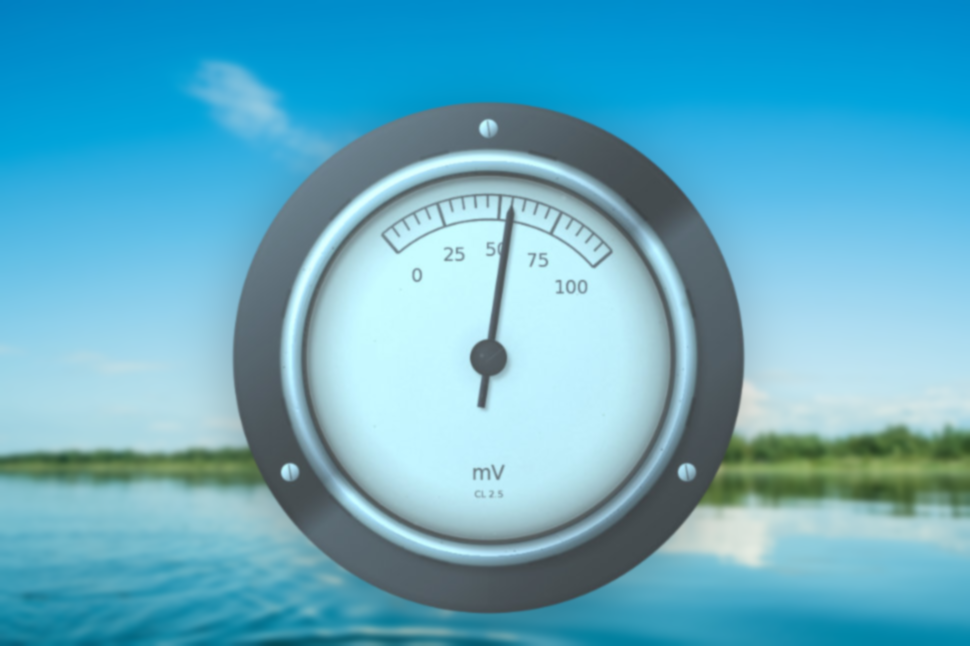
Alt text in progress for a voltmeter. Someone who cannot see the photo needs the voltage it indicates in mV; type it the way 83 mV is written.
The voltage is 55 mV
